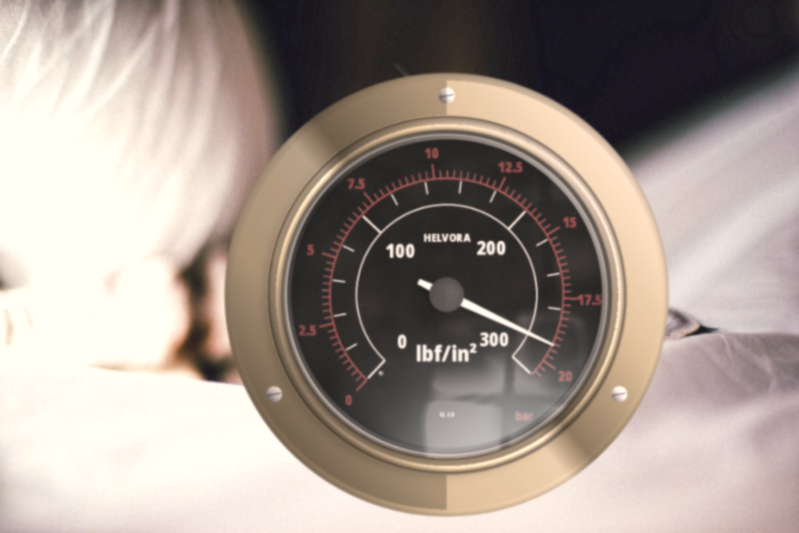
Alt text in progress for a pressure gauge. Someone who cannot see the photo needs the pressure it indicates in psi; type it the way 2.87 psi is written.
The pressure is 280 psi
